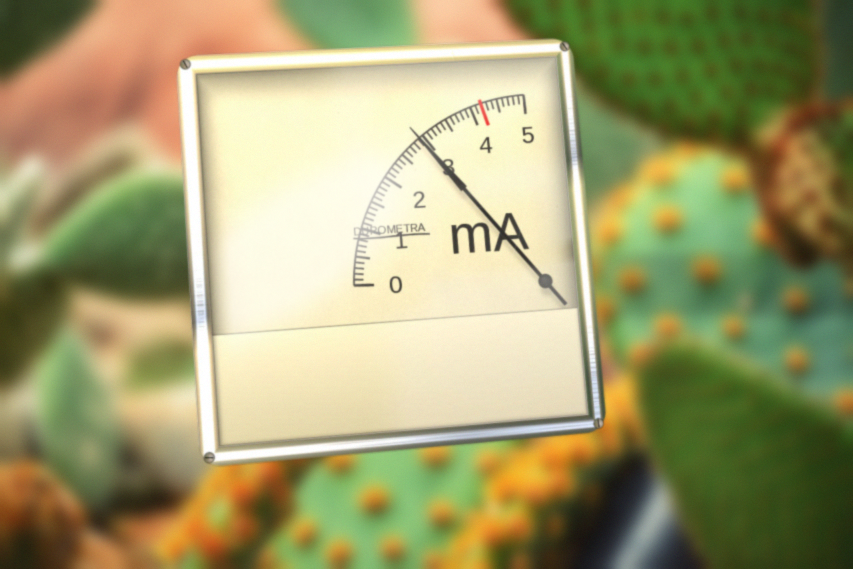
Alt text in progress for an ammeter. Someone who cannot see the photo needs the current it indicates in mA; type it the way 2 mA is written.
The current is 2.9 mA
